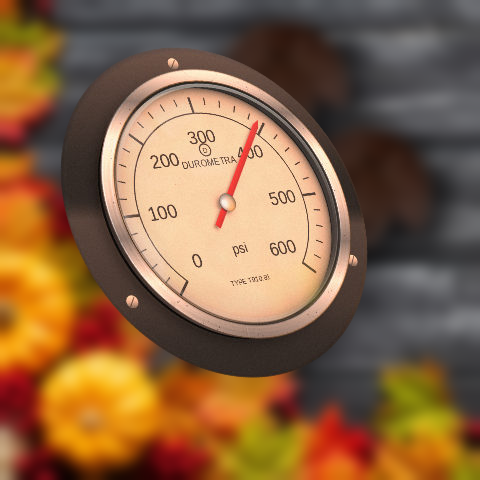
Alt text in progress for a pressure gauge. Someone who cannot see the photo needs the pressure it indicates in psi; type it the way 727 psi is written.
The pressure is 390 psi
